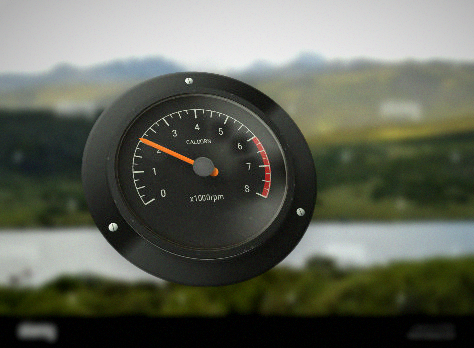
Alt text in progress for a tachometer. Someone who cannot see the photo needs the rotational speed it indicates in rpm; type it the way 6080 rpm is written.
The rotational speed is 2000 rpm
